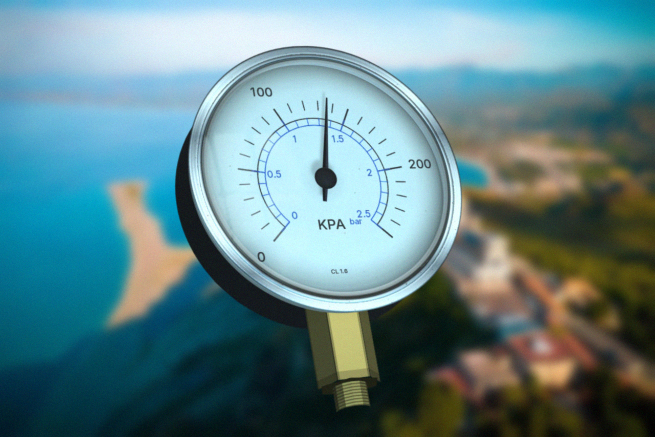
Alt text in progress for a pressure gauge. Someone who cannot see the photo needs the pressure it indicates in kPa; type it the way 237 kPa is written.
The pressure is 135 kPa
